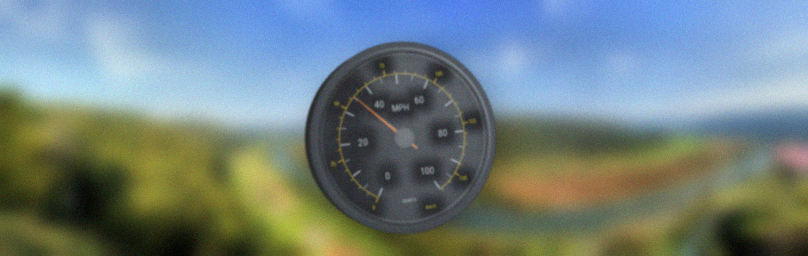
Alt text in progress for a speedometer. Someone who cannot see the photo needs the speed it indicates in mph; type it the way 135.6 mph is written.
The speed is 35 mph
